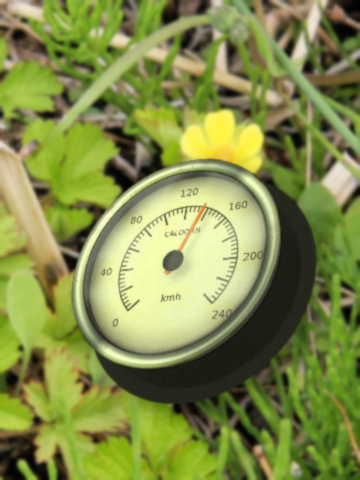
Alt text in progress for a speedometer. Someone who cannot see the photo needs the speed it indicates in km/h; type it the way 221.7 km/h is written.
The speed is 140 km/h
